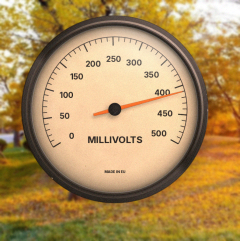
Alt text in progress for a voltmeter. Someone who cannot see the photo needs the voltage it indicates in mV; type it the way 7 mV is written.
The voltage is 410 mV
